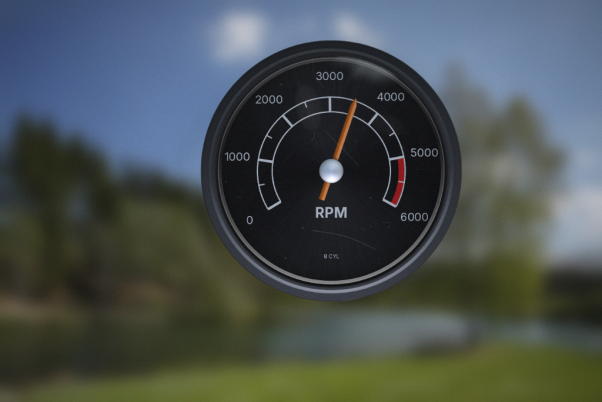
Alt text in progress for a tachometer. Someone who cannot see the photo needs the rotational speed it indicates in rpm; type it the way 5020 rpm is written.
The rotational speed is 3500 rpm
